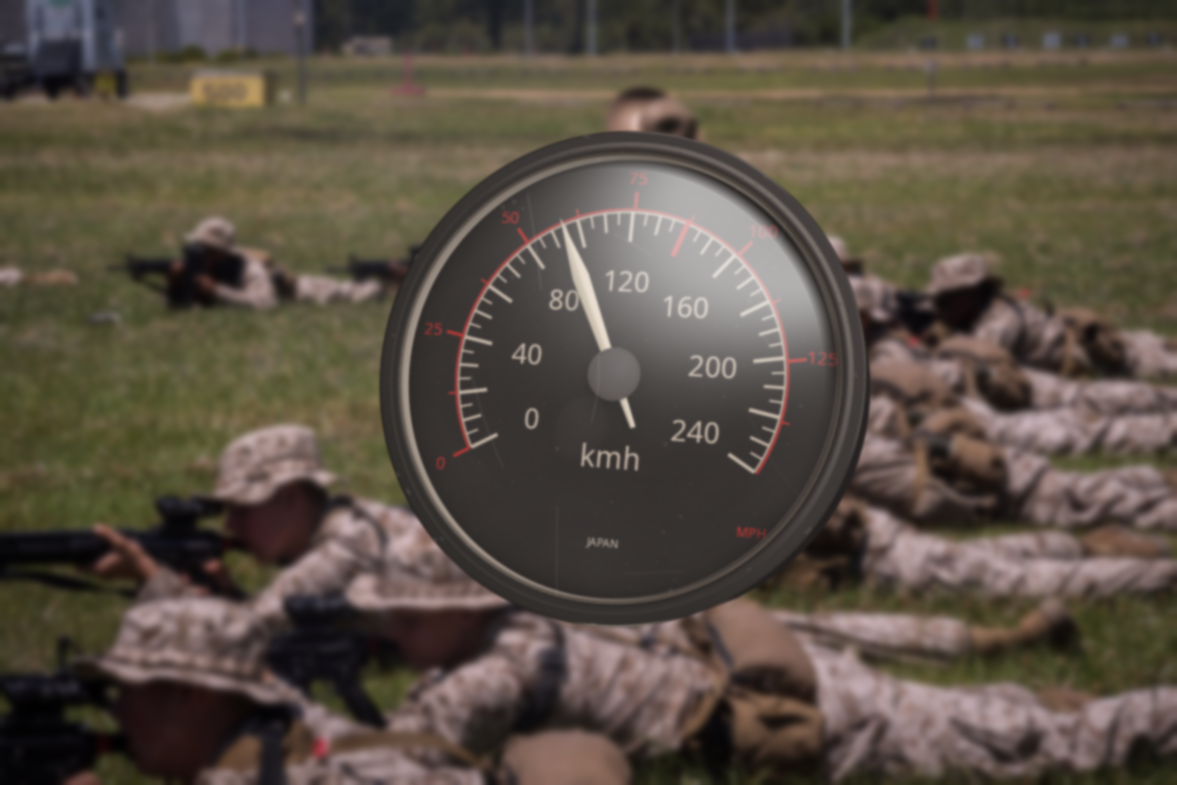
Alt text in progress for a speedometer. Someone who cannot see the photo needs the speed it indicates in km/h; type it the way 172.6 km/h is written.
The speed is 95 km/h
